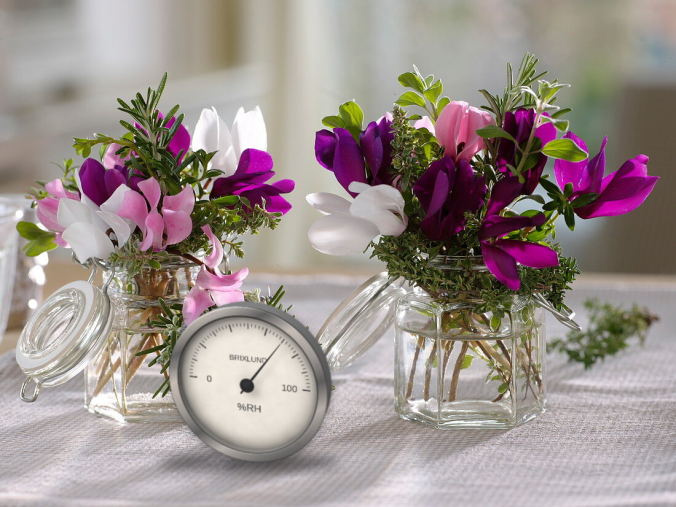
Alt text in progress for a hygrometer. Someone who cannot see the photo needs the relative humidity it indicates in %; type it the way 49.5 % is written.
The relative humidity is 70 %
